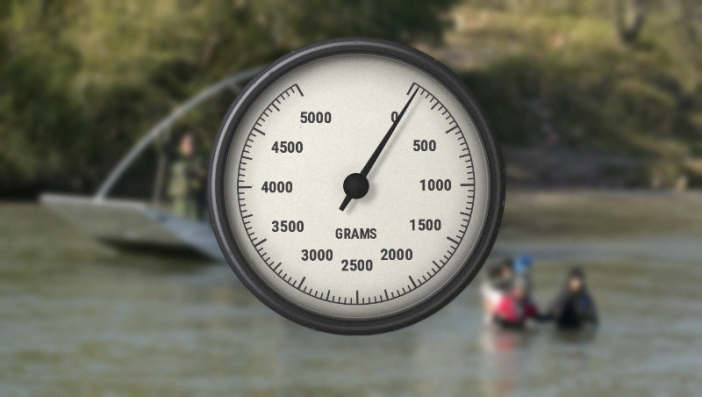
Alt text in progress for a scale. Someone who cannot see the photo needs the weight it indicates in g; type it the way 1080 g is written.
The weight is 50 g
